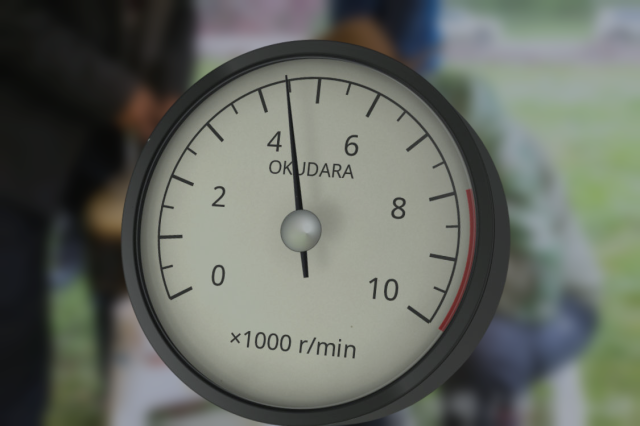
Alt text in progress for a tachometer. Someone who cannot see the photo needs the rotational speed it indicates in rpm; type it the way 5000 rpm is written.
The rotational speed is 4500 rpm
